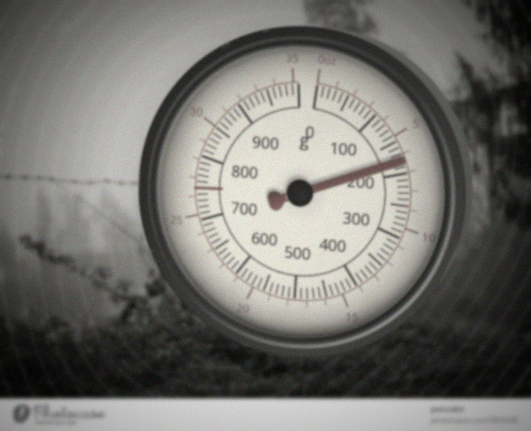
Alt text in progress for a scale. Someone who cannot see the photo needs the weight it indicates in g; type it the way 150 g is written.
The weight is 180 g
